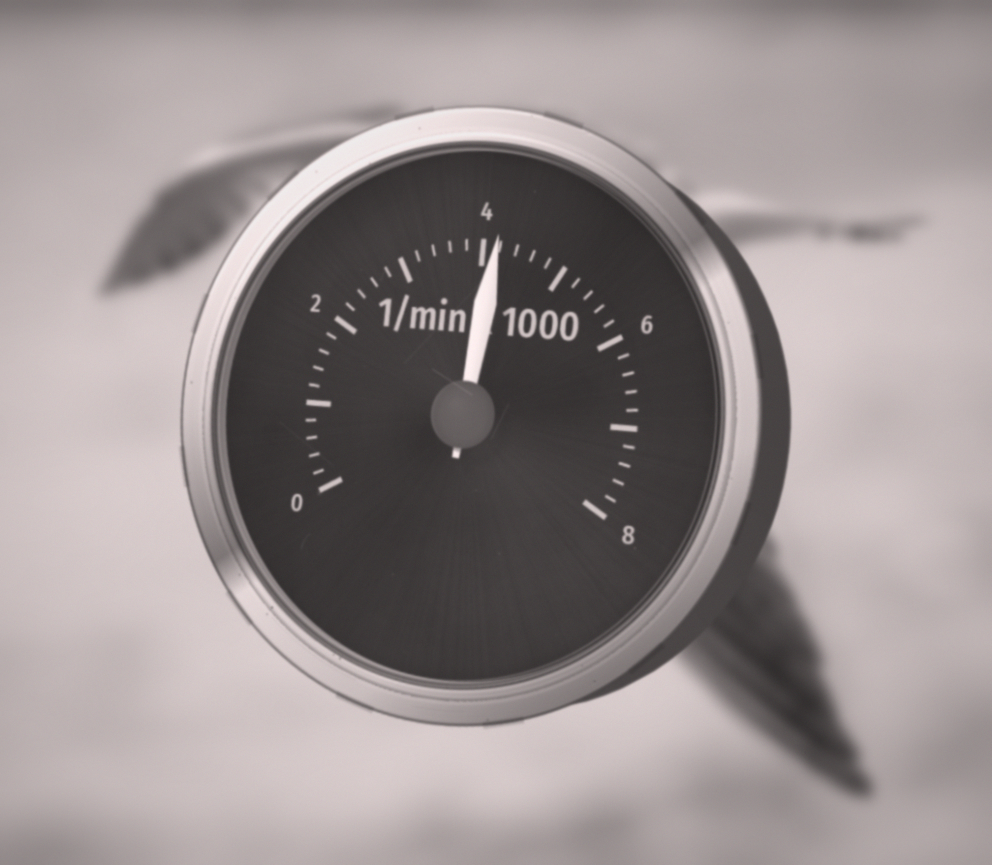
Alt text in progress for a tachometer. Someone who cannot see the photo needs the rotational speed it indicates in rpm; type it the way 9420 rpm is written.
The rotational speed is 4200 rpm
